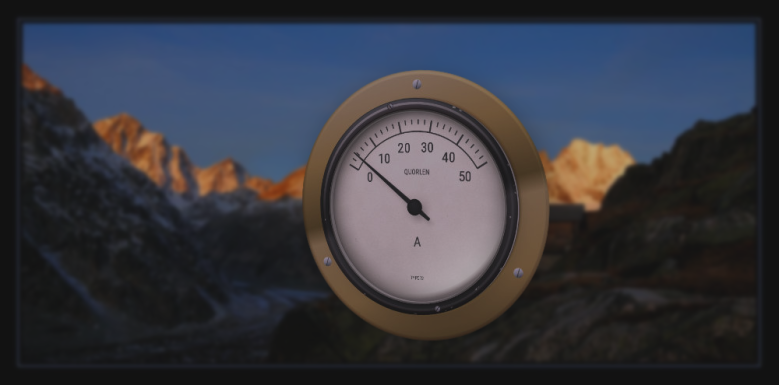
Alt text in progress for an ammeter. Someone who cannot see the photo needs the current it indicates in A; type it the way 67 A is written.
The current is 4 A
